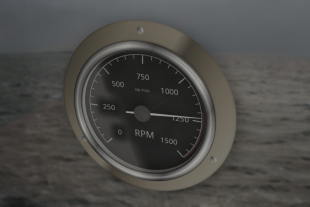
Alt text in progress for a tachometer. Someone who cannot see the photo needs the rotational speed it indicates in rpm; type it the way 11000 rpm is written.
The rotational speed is 1225 rpm
